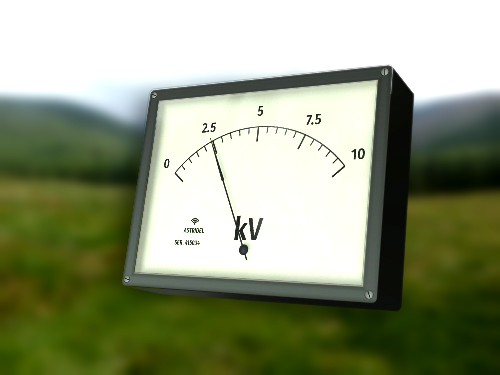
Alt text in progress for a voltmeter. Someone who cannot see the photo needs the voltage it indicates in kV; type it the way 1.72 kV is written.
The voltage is 2.5 kV
